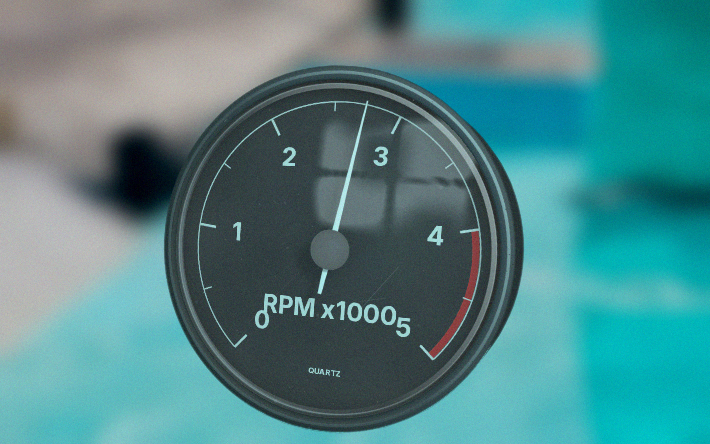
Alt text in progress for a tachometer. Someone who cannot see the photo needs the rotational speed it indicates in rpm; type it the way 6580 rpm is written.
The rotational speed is 2750 rpm
